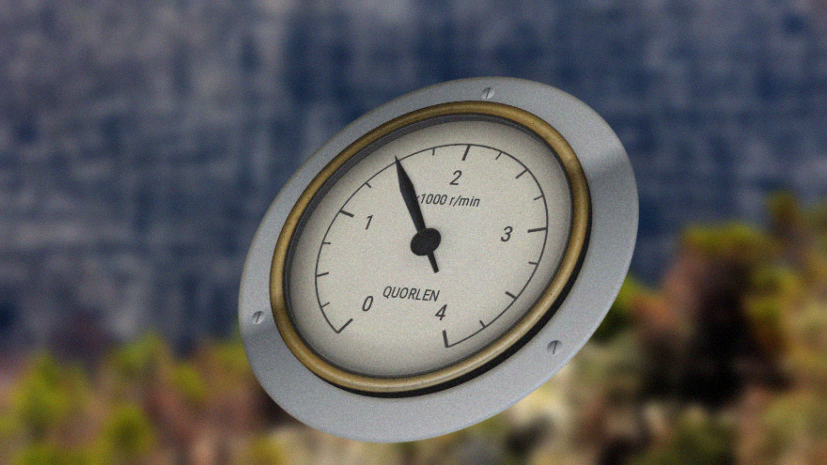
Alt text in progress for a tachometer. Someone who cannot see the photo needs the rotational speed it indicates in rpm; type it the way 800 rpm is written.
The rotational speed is 1500 rpm
